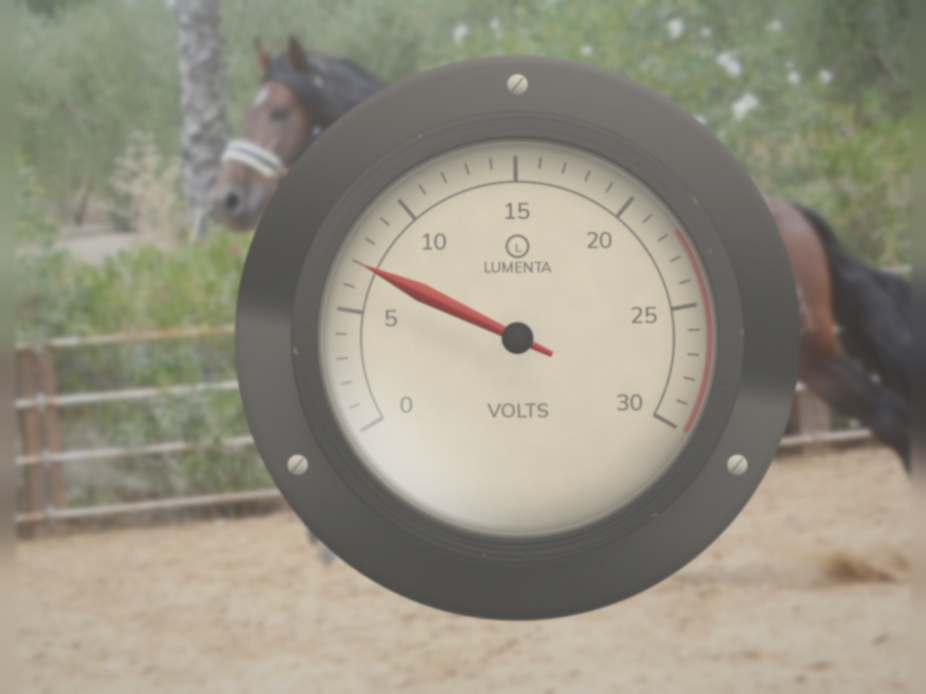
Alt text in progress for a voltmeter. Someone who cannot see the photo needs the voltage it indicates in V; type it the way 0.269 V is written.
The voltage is 7 V
